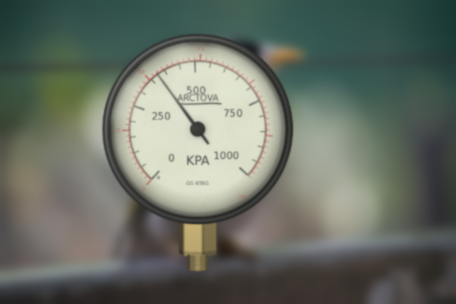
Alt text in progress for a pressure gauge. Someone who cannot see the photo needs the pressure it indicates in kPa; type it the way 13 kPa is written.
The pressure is 375 kPa
